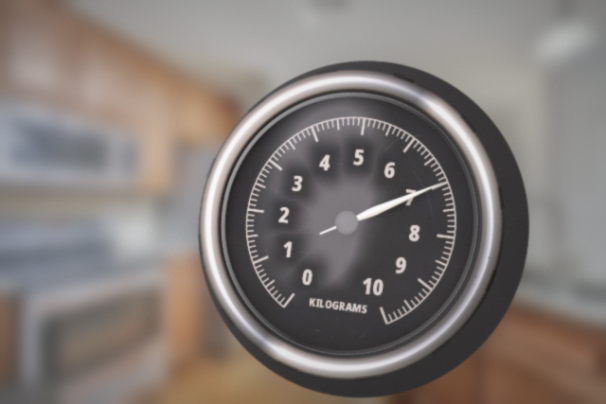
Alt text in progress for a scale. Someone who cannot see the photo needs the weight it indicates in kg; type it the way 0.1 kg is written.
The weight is 7 kg
